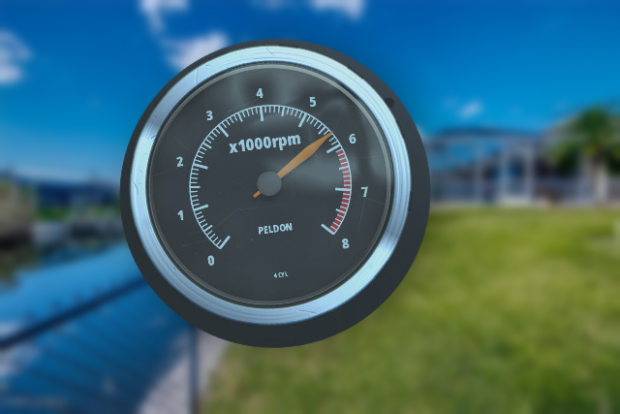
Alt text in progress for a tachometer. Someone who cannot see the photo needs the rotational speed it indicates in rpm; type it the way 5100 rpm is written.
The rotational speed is 5700 rpm
